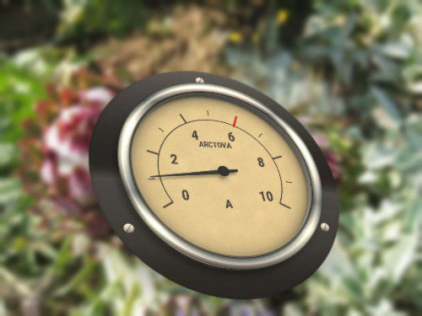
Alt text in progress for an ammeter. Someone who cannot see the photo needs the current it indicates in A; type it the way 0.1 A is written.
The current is 1 A
